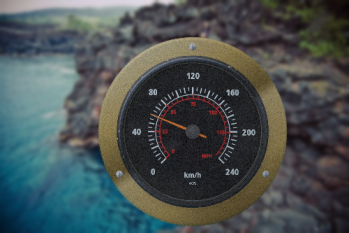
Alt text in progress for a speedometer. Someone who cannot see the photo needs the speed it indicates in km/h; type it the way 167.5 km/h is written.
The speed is 60 km/h
